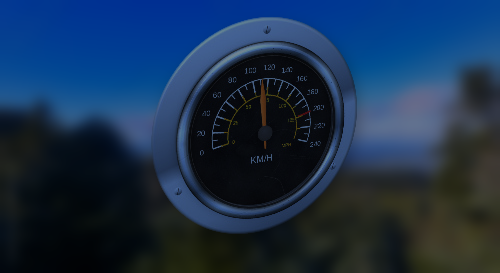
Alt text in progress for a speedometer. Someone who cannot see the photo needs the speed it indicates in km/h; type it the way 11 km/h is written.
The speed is 110 km/h
